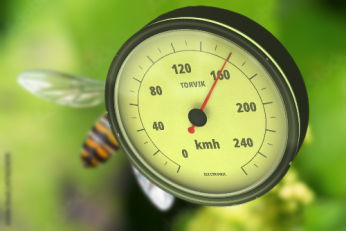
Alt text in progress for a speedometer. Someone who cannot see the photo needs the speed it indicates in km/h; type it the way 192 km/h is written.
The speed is 160 km/h
